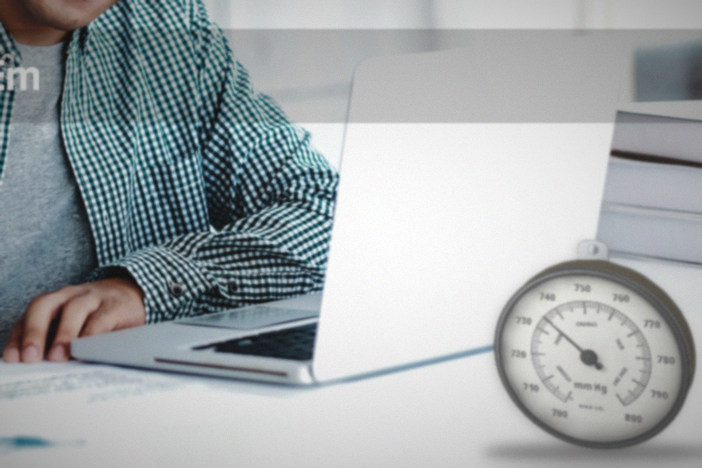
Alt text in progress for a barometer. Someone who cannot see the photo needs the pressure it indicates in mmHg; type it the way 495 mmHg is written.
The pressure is 735 mmHg
